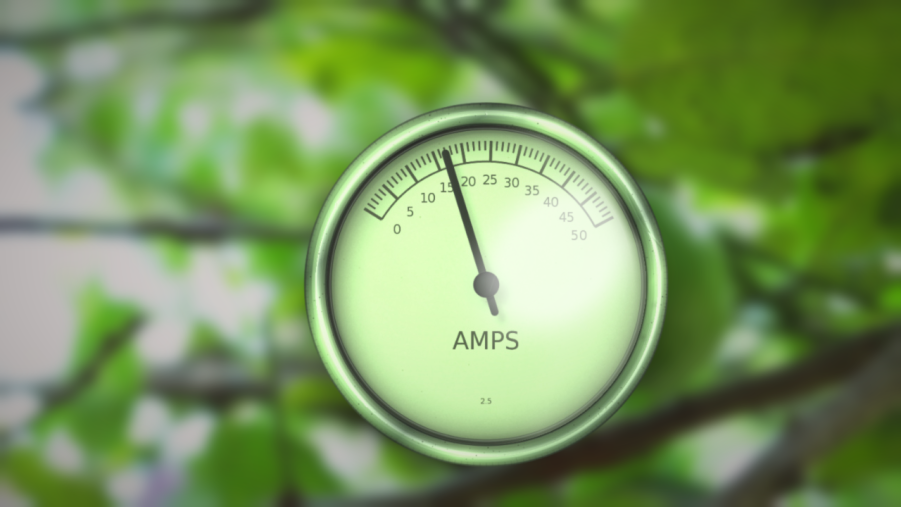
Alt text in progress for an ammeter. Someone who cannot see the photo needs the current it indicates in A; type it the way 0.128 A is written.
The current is 17 A
